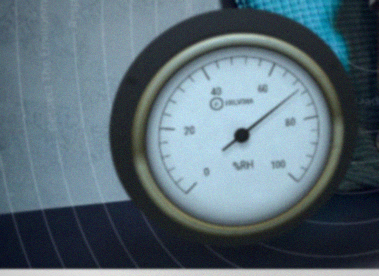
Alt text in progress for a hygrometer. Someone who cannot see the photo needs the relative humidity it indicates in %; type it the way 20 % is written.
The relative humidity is 70 %
